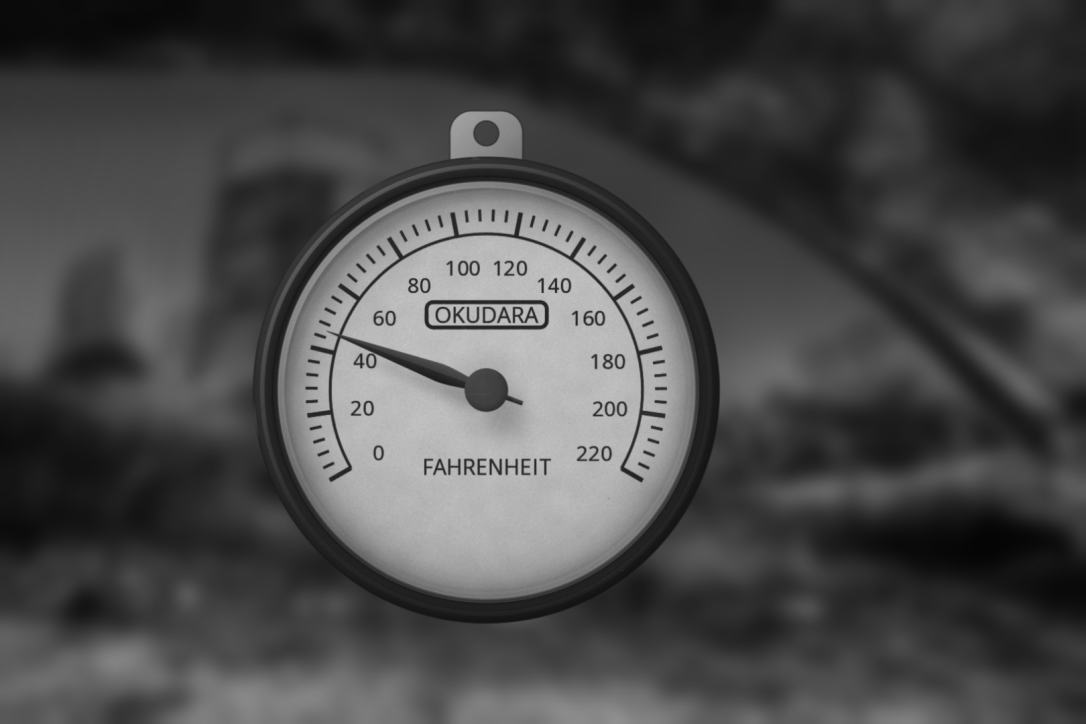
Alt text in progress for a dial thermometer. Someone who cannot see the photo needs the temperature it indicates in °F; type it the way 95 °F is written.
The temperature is 46 °F
